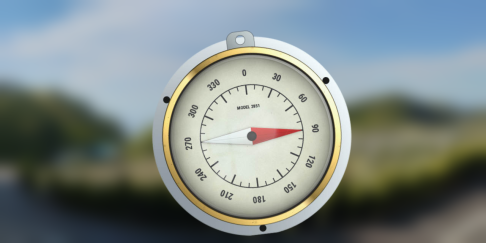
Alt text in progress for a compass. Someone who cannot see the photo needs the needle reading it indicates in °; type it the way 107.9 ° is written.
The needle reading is 90 °
